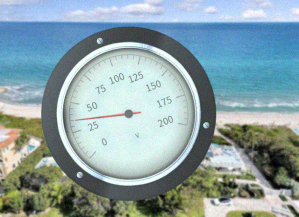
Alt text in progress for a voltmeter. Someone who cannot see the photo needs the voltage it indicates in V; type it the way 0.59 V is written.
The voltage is 35 V
